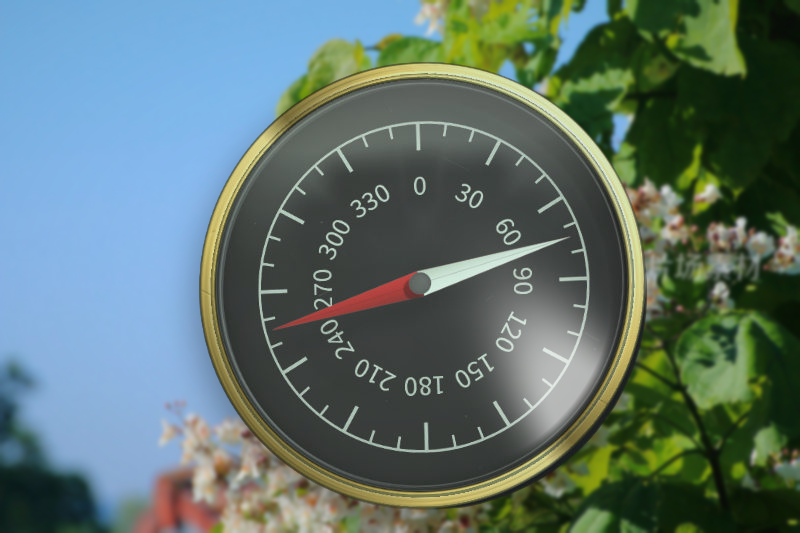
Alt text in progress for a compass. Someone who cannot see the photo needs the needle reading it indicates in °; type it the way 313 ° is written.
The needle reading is 255 °
